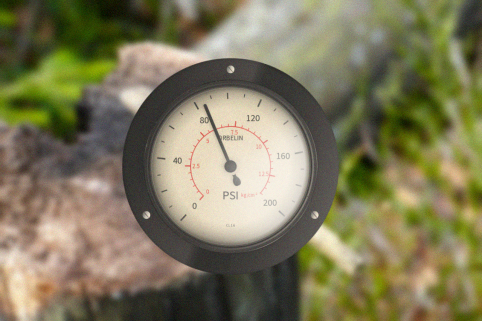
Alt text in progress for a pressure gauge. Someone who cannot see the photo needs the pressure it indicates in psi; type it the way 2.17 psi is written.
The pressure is 85 psi
